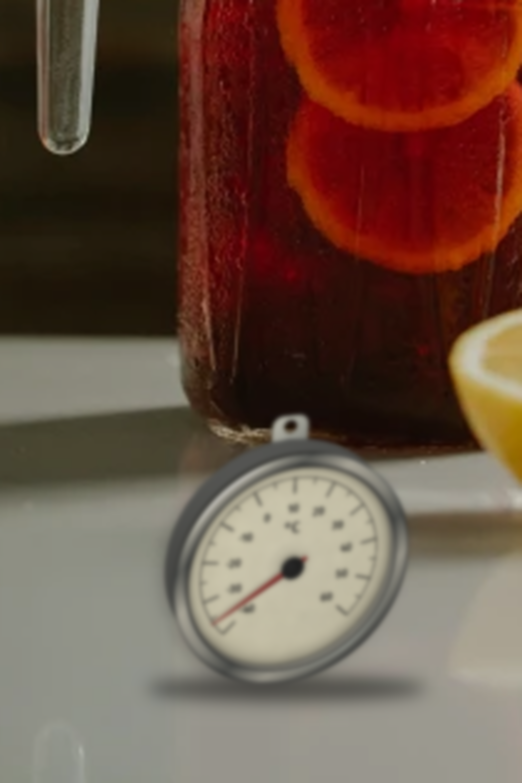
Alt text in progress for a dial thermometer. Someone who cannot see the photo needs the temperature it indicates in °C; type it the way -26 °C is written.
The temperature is -35 °C
